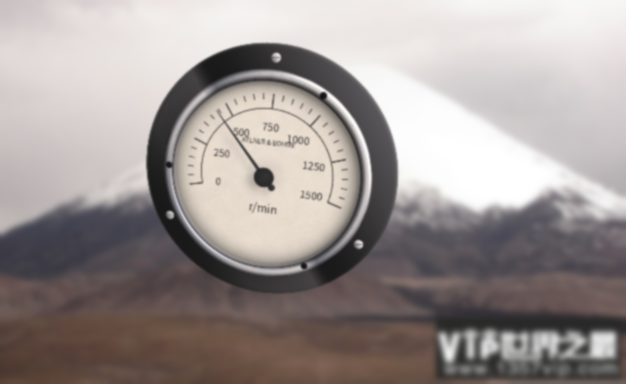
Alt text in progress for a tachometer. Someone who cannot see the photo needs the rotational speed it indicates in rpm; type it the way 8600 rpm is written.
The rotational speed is 450 rpm
